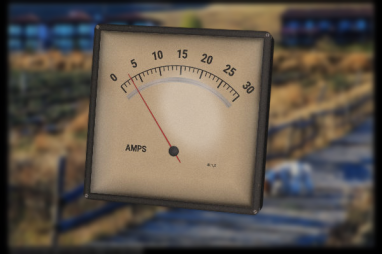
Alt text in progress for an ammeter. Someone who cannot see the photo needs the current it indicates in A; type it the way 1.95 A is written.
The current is 3 A
